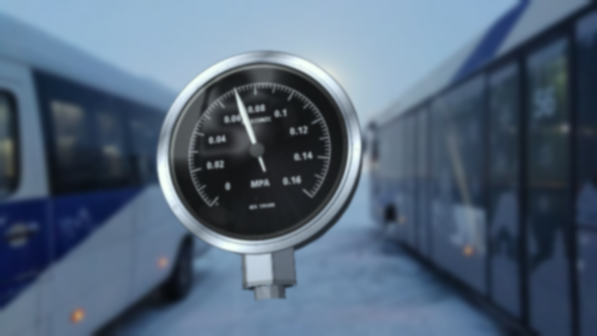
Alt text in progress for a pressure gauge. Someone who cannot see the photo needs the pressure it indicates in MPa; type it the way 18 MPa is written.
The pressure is 0.07 MPa
